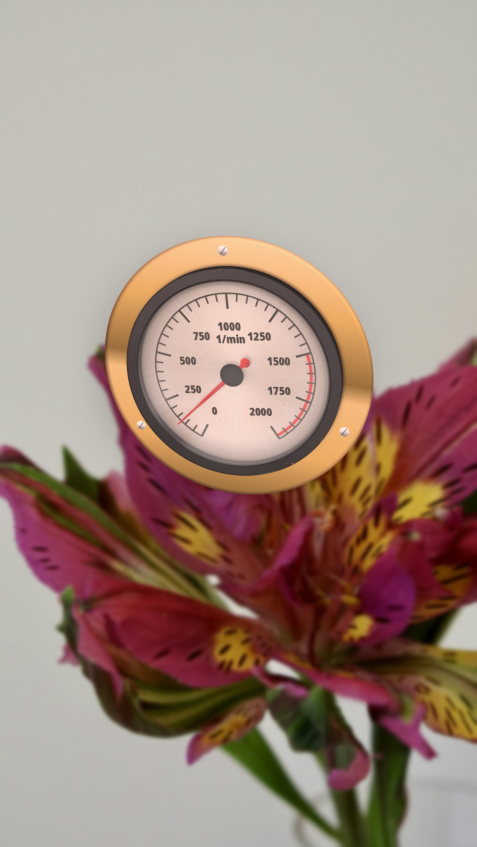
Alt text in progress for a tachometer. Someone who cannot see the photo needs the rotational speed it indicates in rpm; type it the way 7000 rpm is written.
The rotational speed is 125 rpm
